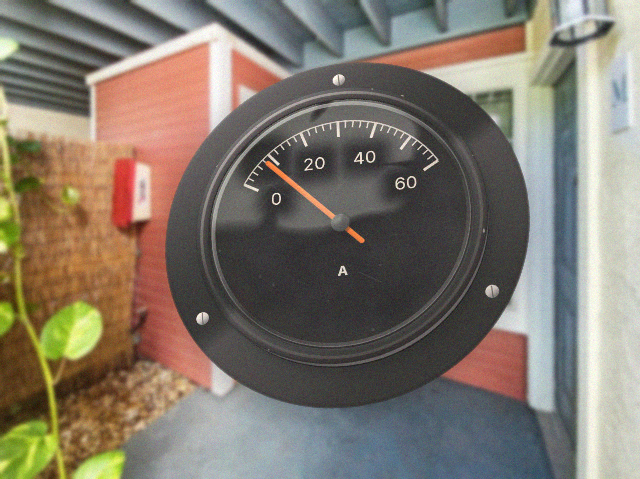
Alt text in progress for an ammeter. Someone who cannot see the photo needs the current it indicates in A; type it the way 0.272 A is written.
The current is 8 A
